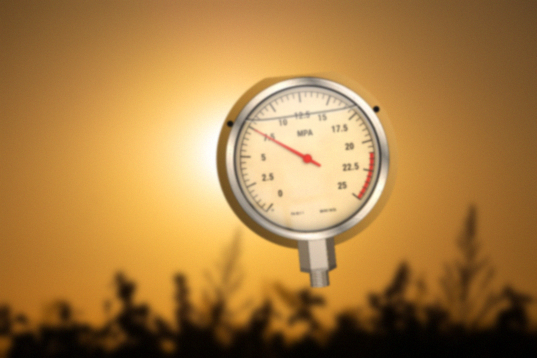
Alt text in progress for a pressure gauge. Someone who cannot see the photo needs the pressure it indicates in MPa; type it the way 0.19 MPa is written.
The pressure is 7.5 MPa
